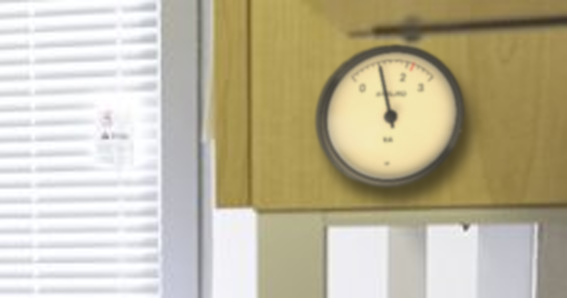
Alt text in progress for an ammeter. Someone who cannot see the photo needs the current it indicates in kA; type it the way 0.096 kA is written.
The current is 1 kA
